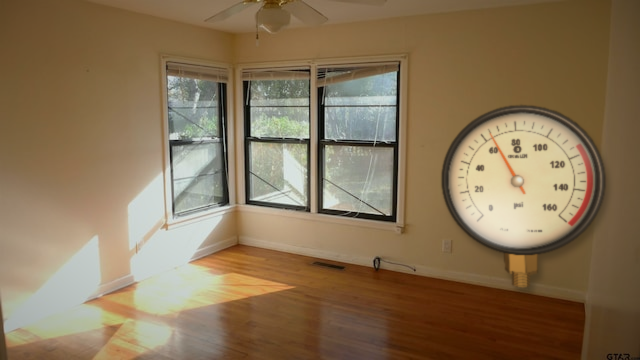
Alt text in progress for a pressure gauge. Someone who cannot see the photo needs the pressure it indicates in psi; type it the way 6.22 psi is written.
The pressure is 65 psi
